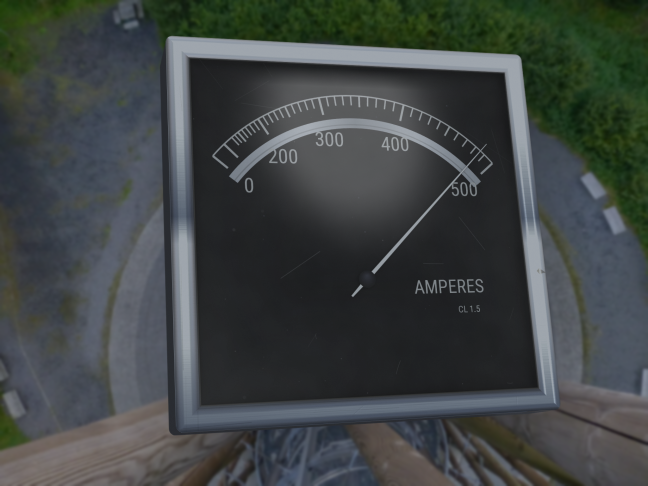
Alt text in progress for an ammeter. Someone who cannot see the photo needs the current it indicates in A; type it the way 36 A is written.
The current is 485 A
